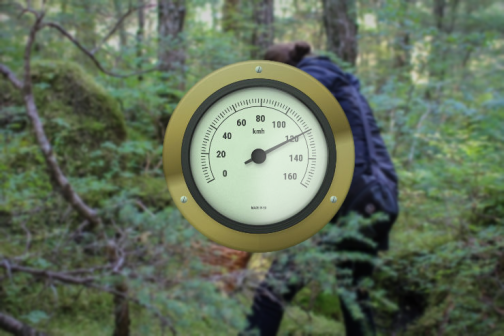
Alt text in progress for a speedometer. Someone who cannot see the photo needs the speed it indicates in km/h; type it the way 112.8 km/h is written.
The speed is 120 km/h
